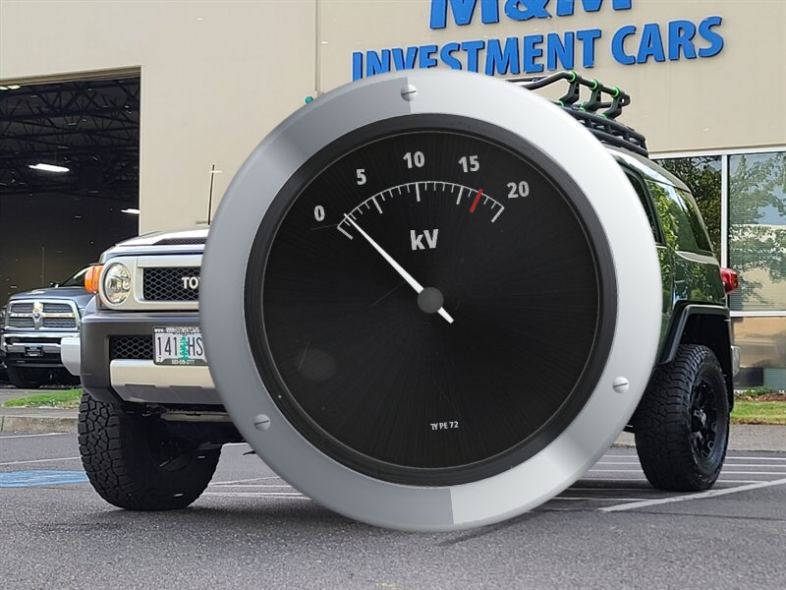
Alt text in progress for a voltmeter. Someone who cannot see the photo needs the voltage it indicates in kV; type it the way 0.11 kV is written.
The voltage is 1.5 kV
